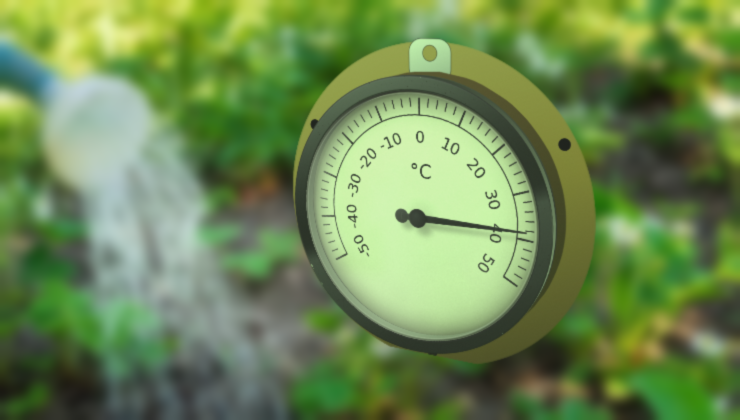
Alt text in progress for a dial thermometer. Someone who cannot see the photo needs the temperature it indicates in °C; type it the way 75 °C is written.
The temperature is 38 °C
